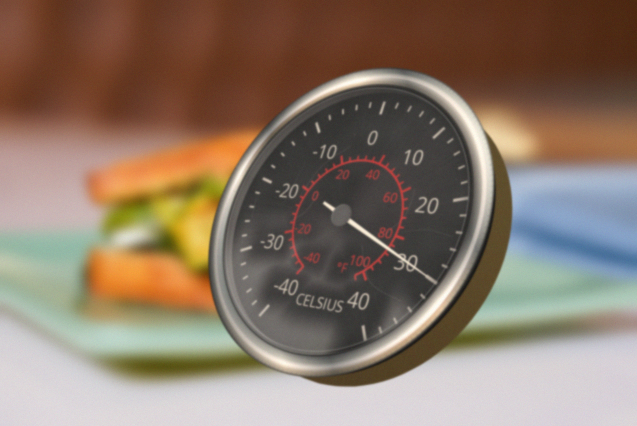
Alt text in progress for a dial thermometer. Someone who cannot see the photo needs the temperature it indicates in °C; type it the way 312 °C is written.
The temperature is 30 °C
